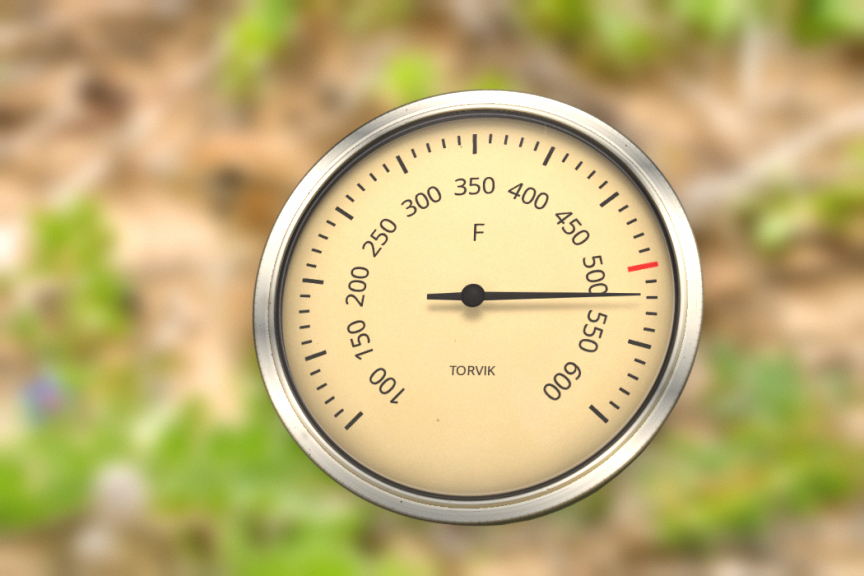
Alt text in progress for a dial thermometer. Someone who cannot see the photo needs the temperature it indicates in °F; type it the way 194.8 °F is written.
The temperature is 520 °F
